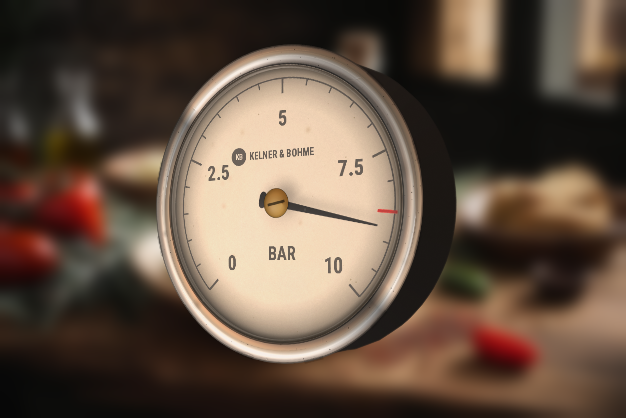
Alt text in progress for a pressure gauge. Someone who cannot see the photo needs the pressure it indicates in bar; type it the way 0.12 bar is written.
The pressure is 8.75 bar
